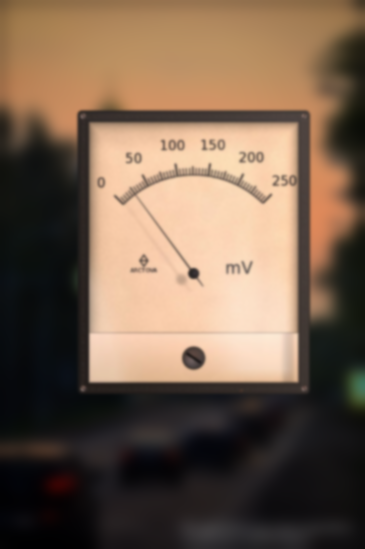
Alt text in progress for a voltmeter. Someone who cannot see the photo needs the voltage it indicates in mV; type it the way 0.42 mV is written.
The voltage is 25 mV
